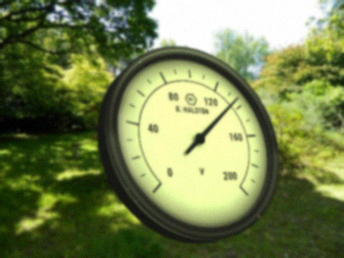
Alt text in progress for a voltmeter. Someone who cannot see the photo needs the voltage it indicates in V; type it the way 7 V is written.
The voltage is 135 V
